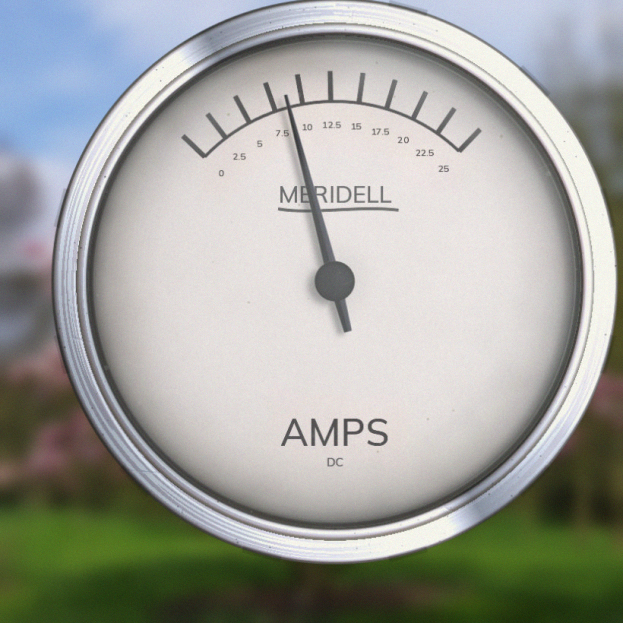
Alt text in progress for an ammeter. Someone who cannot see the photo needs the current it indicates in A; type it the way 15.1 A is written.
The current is 8.75 A
